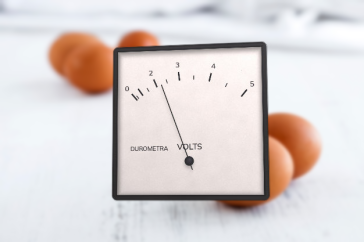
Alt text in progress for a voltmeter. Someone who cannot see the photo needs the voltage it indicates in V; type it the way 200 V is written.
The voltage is 2.25 V
